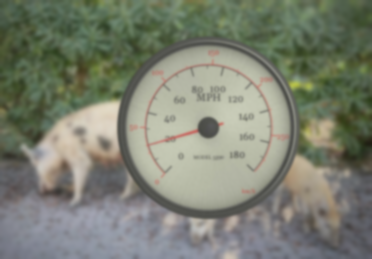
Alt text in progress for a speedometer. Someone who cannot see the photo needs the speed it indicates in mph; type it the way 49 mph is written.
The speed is 20 mph
